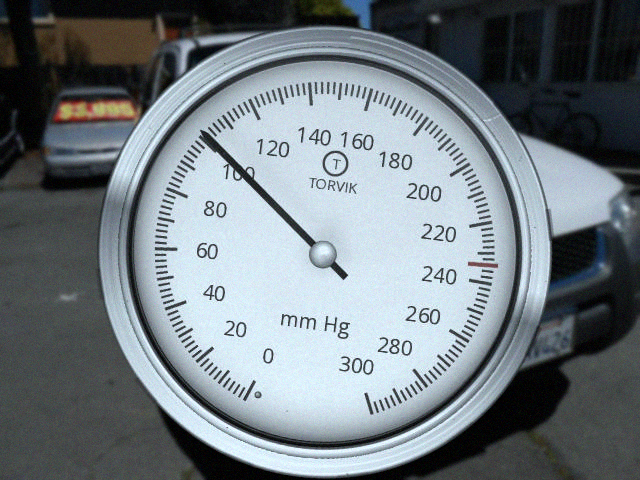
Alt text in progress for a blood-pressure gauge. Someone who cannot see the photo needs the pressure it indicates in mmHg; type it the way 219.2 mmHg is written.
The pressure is 102 mmHg
